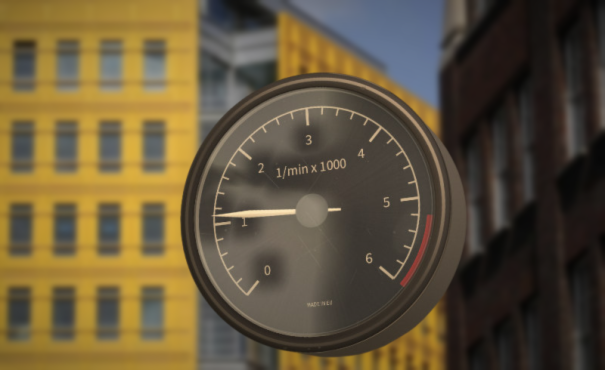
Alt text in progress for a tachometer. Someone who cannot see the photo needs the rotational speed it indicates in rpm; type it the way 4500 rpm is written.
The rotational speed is 1100 rpm
